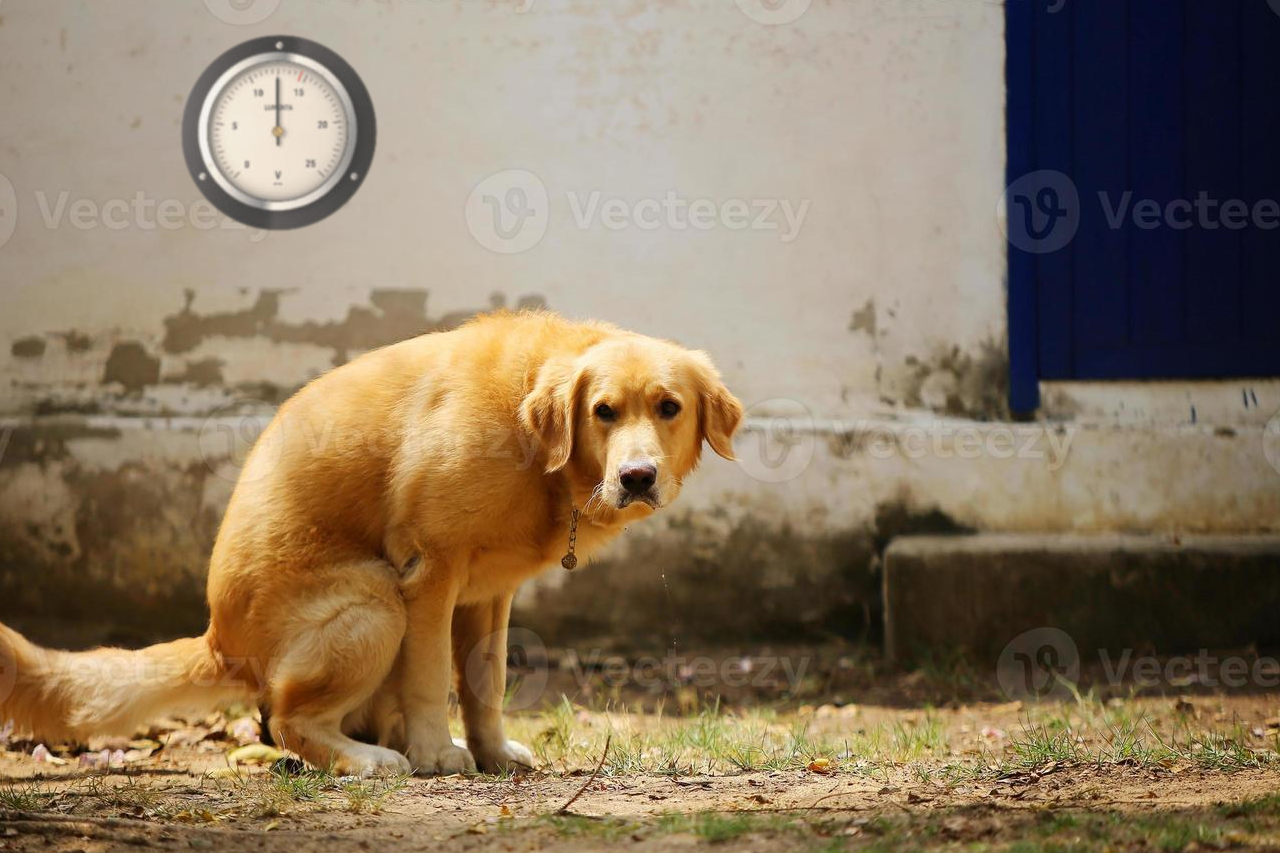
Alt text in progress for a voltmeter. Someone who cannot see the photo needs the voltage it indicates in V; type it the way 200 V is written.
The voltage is 12.5 V
